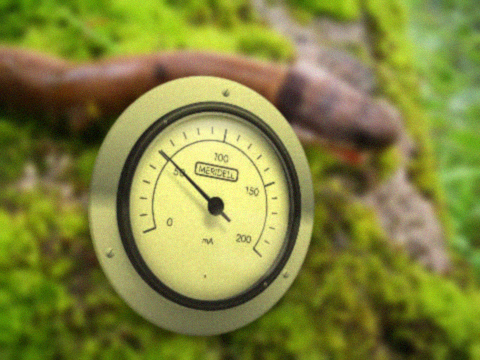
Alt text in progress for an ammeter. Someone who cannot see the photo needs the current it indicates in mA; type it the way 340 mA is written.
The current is 50 mA
